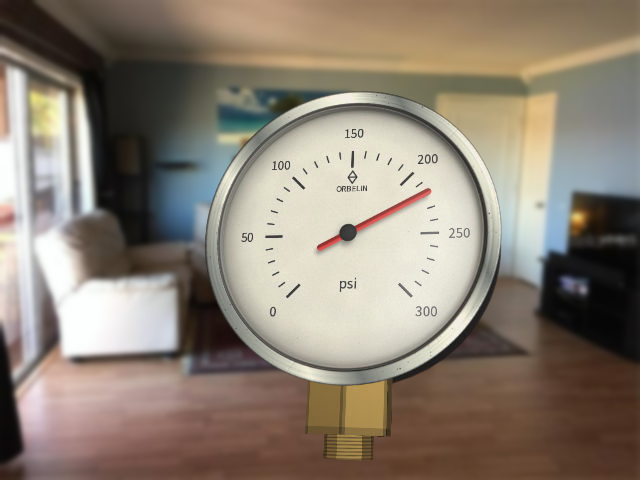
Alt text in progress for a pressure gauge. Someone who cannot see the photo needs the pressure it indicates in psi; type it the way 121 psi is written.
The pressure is 220 psi
